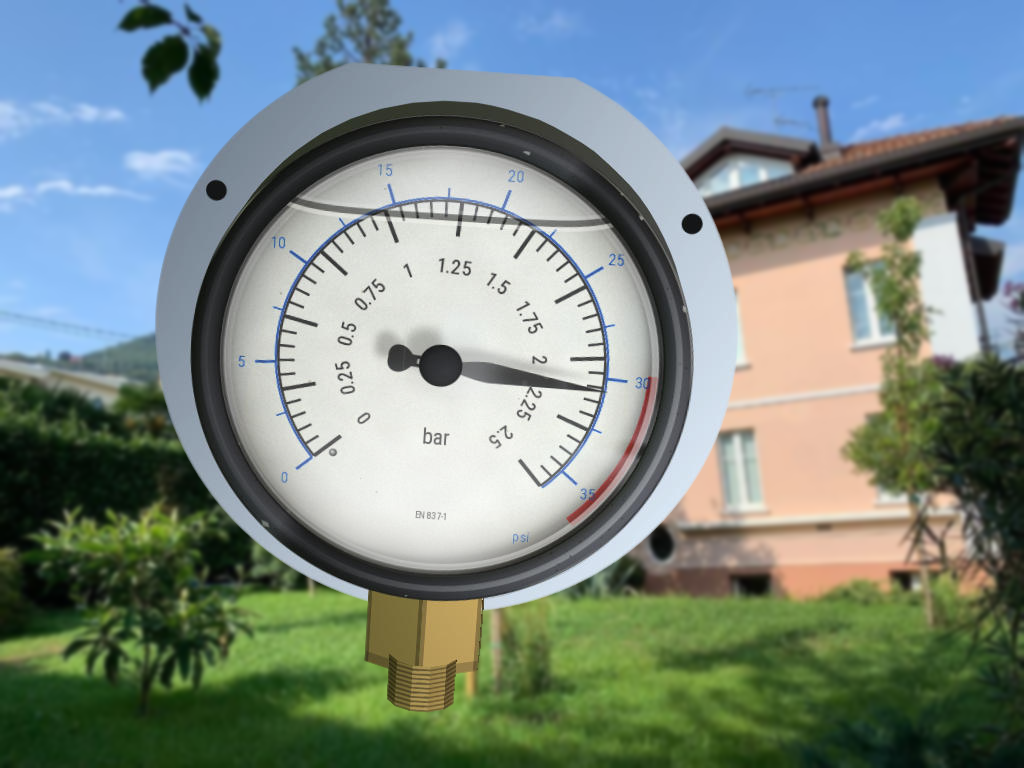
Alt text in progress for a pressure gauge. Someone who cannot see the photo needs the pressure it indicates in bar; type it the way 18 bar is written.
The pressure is 2.1 bar
